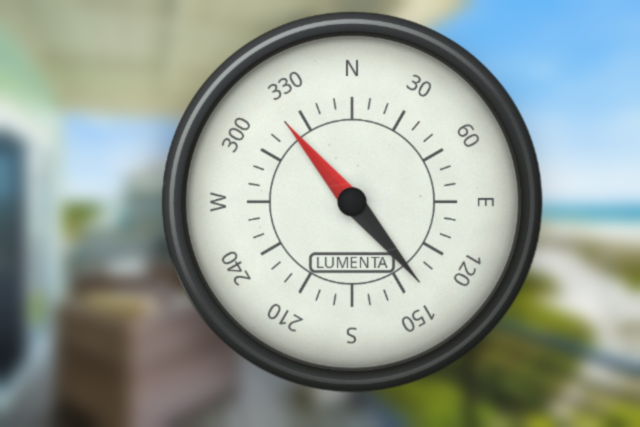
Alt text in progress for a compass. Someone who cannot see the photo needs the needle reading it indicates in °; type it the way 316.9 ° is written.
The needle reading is 320 °
